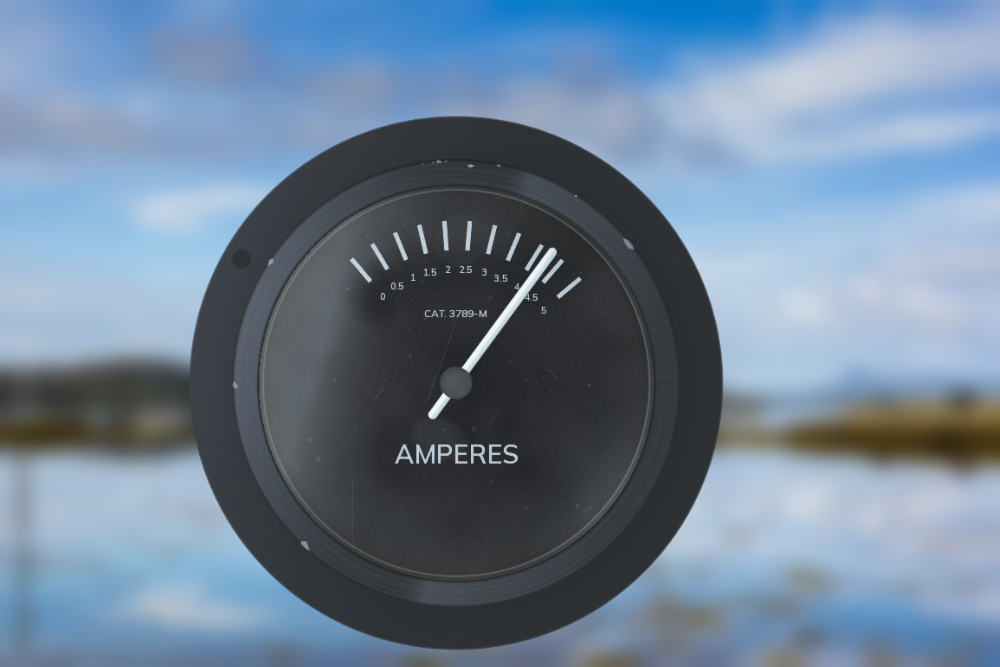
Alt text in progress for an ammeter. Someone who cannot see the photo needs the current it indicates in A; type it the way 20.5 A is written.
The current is 4.25 A
